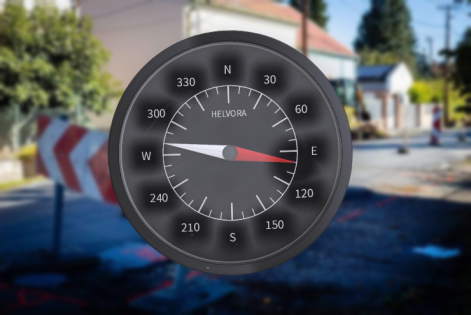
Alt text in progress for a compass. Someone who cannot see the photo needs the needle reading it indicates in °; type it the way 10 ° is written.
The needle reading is 100 °
